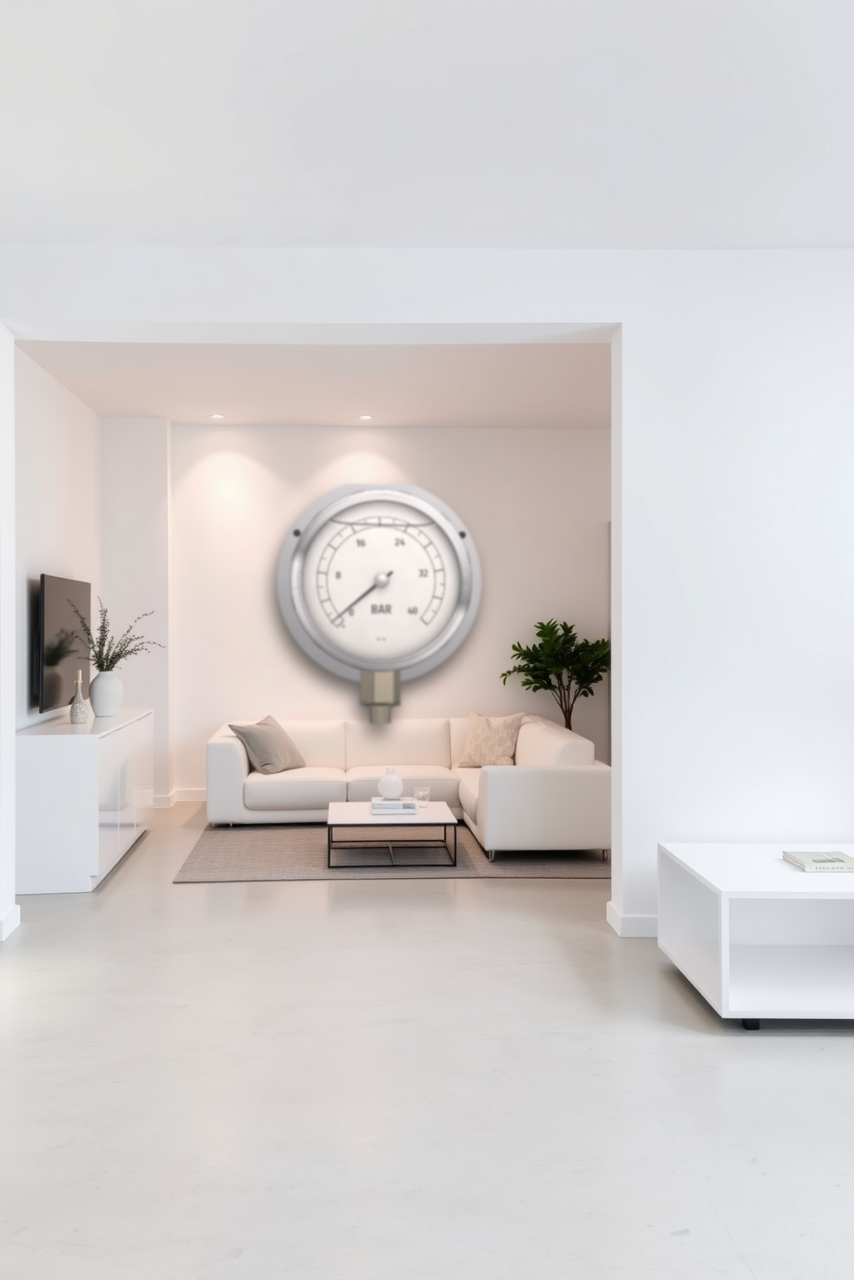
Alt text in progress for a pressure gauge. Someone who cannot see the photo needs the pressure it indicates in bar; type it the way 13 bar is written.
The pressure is 1 bar
